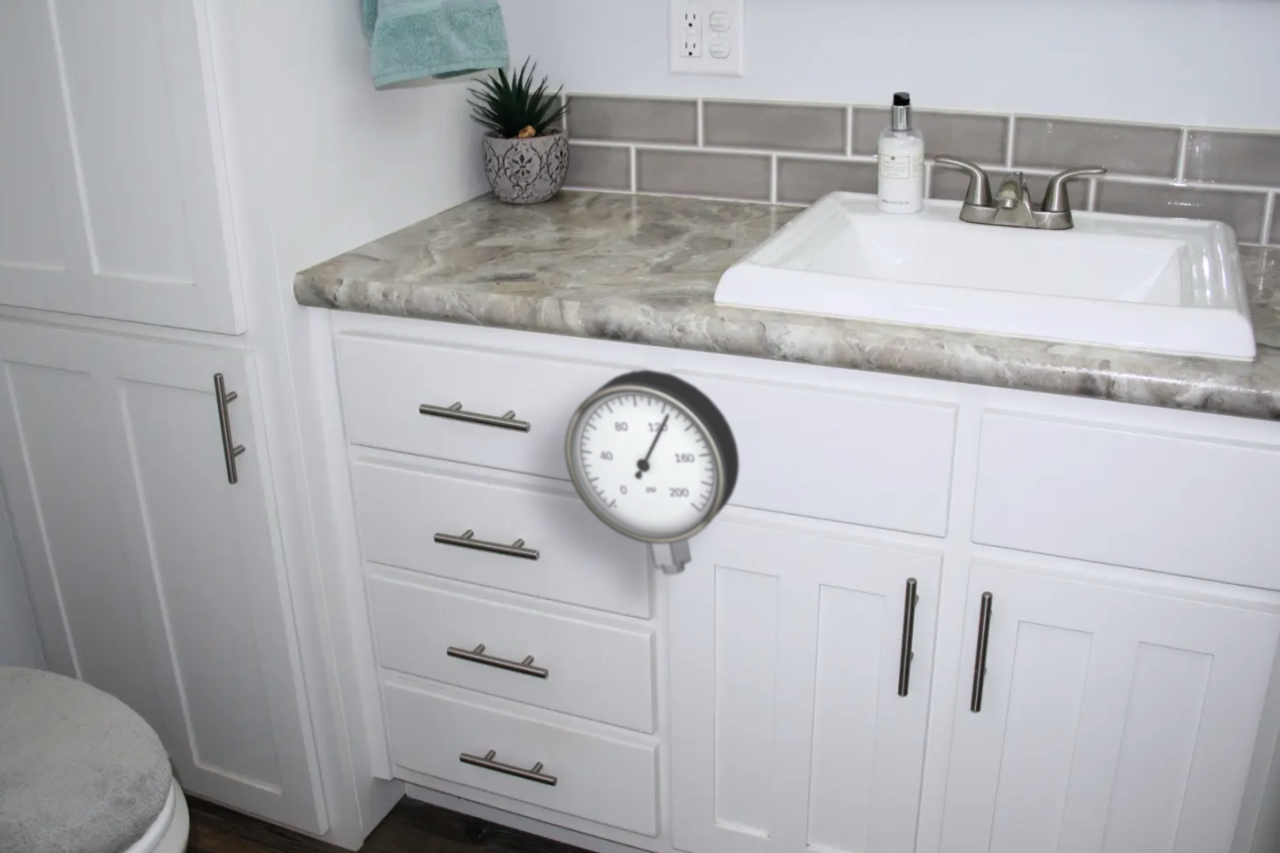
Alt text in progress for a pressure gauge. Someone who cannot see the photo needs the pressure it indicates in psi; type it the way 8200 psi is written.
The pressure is 125 psi
